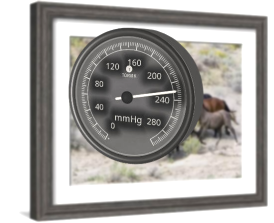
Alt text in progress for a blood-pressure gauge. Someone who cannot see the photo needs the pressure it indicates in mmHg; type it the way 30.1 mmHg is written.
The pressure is 230 mmHg
